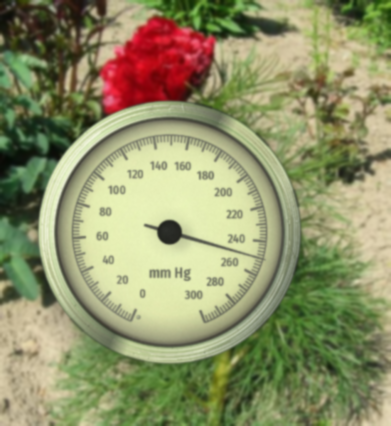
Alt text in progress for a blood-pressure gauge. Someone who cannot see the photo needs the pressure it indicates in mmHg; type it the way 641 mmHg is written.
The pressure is 250 mmHg
